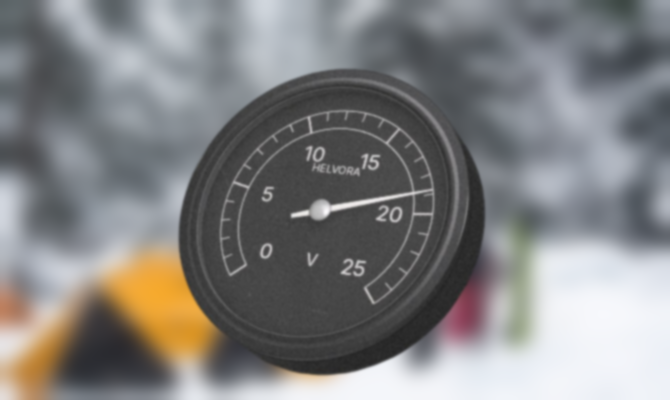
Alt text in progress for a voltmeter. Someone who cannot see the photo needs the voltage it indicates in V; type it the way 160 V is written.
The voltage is 19 V
